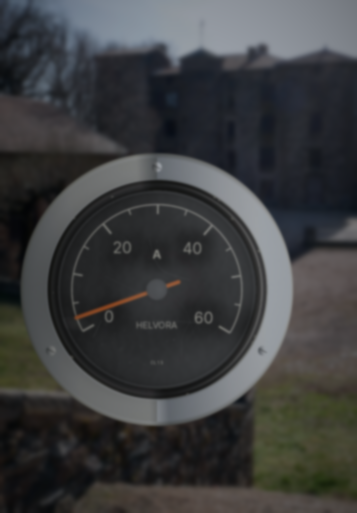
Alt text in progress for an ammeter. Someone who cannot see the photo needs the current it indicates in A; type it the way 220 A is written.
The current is 2.5 A
